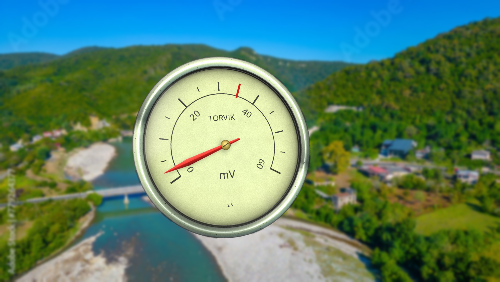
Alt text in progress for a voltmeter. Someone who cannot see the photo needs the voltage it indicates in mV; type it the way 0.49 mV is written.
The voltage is 2.5 mV
